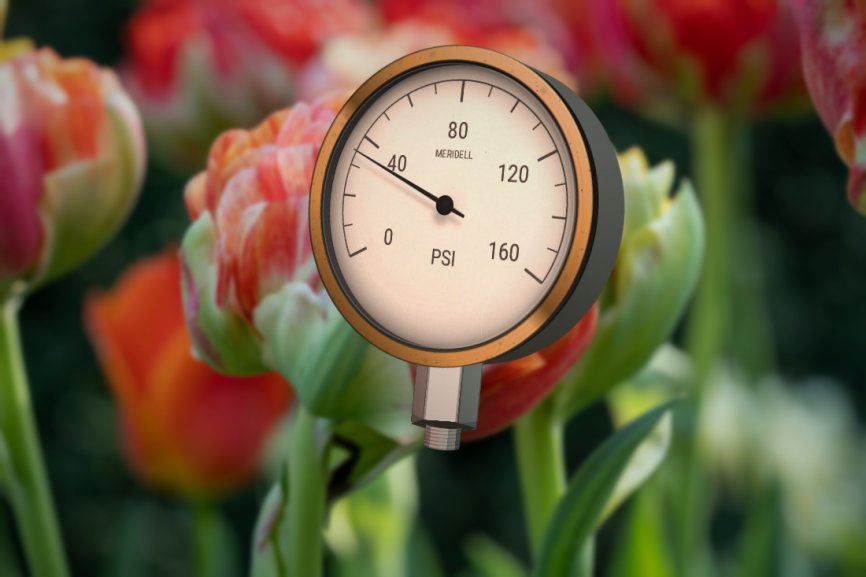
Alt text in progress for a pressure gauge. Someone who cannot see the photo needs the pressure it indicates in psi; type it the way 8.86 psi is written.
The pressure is 35 psi
